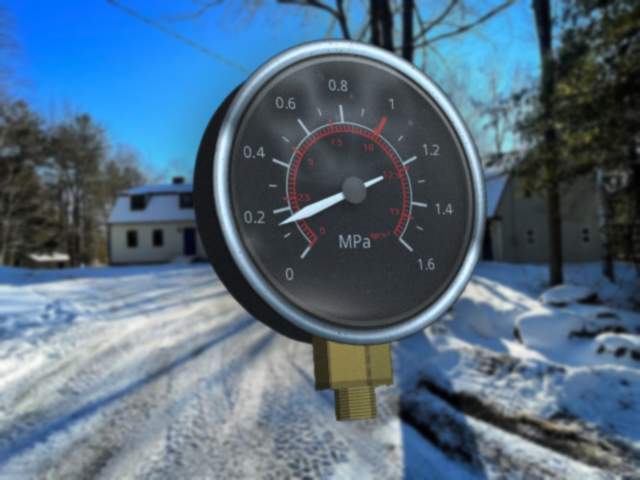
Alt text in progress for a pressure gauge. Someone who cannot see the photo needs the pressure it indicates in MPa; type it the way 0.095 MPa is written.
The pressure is 0.15 MPa
